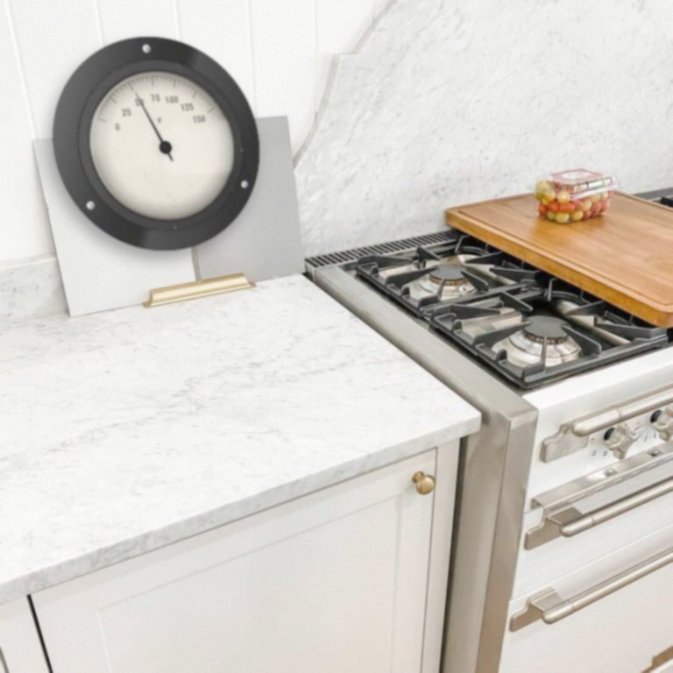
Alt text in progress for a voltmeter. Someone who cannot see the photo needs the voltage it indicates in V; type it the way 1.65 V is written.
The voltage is 50 V
